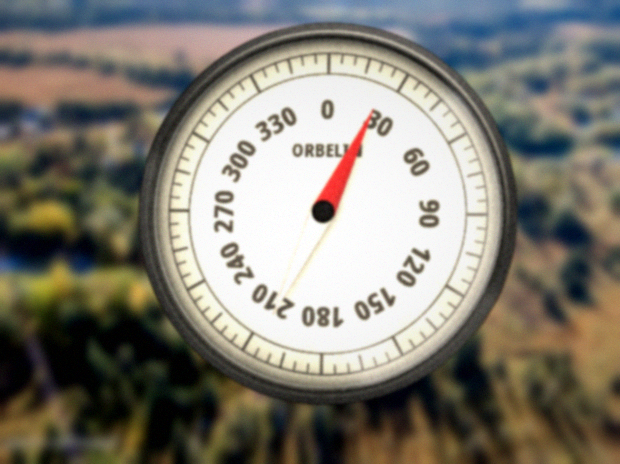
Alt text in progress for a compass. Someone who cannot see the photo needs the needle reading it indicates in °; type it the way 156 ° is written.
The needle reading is 25 °
